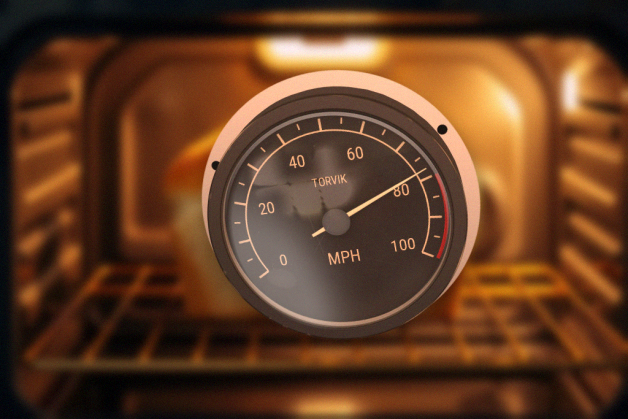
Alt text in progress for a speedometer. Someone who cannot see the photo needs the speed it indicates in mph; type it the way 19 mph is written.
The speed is 77.5 mph
